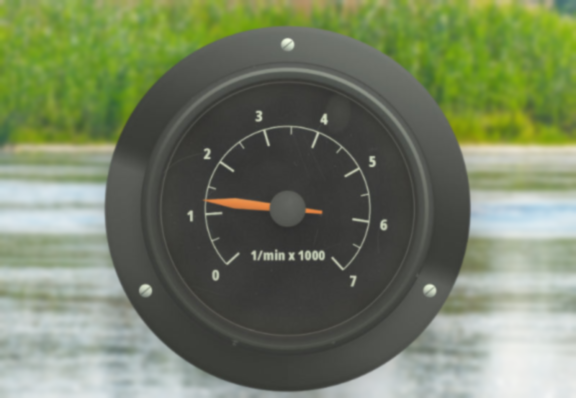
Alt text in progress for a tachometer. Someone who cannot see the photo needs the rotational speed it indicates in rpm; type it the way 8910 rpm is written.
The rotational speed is 1250 rpm
